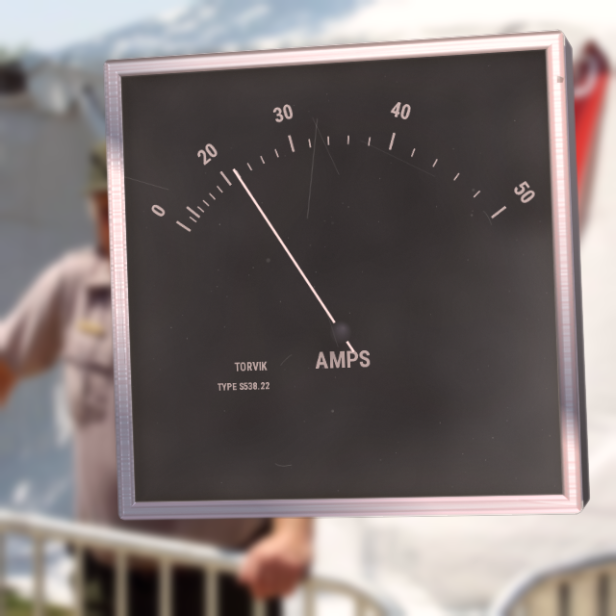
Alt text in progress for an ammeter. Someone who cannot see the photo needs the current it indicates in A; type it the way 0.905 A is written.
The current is 22 A
